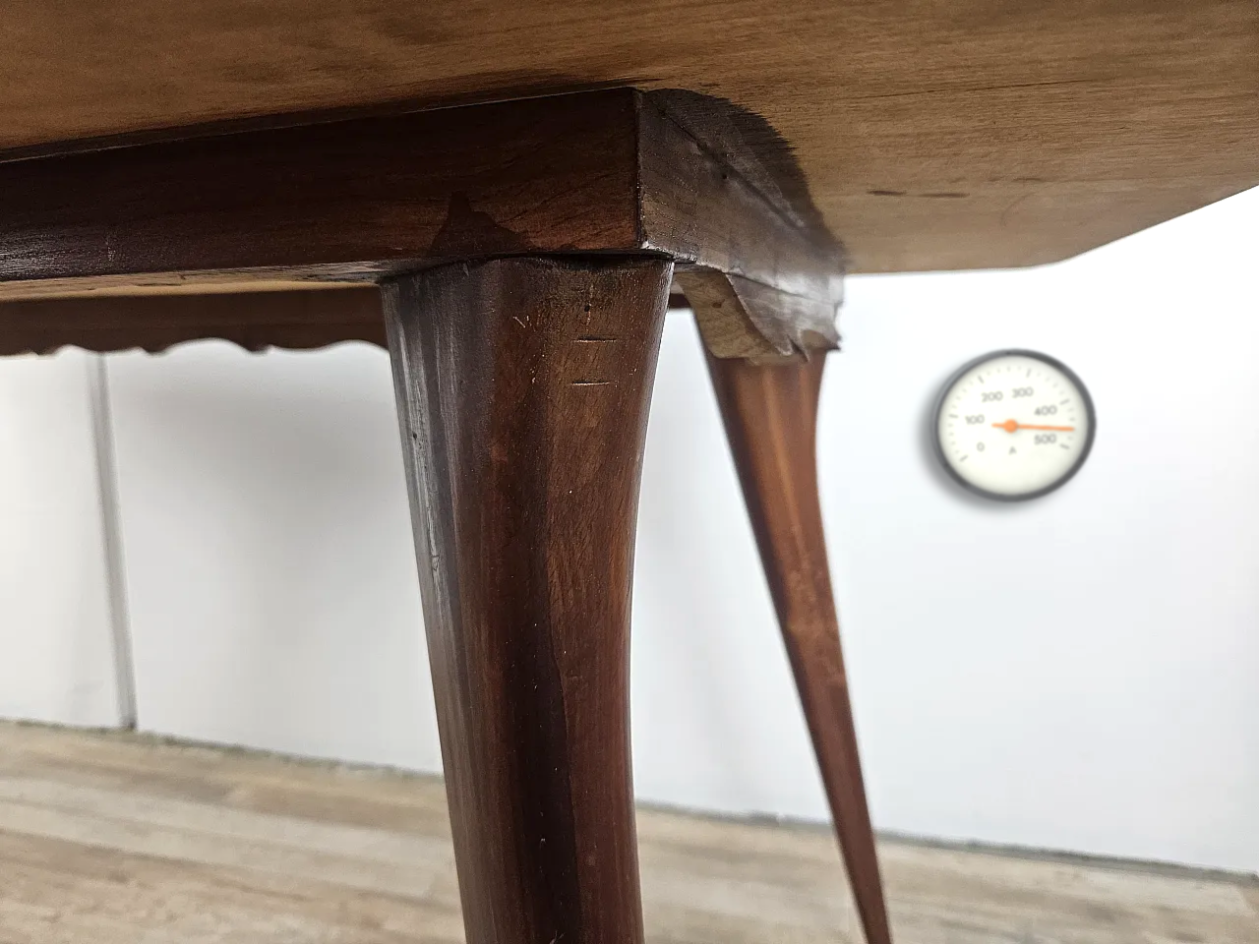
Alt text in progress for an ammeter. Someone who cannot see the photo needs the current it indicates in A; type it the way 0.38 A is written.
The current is 460 A
